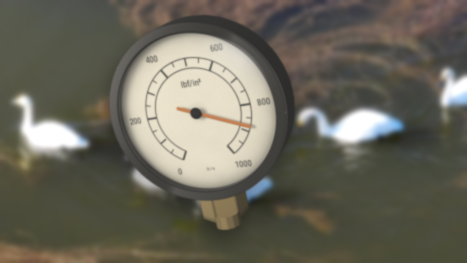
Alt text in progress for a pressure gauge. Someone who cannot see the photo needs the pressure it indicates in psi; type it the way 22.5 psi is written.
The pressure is 875 psi
